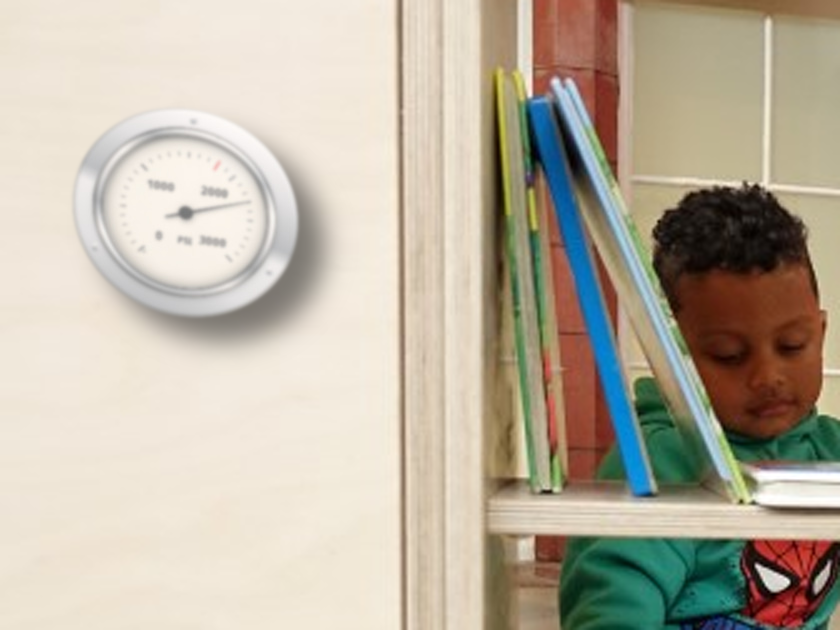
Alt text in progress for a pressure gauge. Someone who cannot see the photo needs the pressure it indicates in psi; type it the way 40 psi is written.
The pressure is 2300 psi
